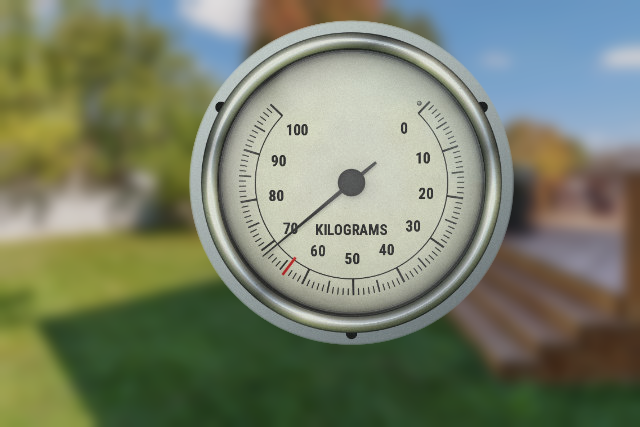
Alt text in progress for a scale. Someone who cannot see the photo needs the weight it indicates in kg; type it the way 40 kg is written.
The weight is 69 kg
